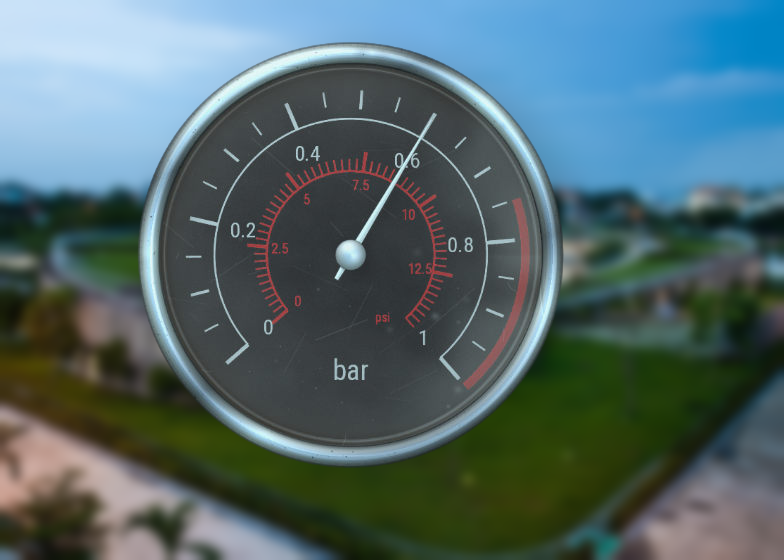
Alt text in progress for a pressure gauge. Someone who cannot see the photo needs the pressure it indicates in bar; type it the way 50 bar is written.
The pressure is 0.6 bar
